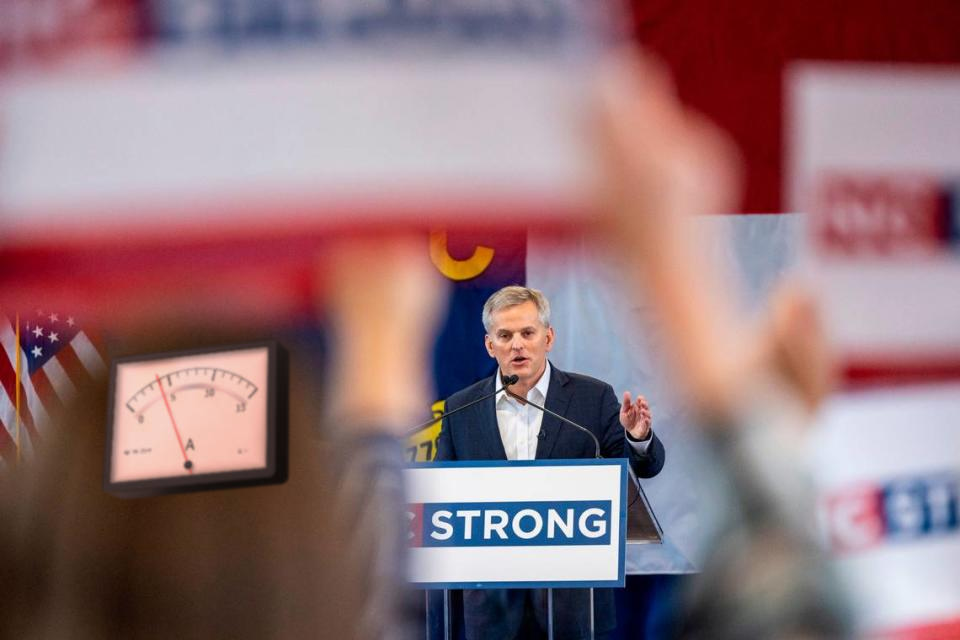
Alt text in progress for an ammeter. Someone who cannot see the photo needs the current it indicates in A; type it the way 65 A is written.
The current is 4 A
